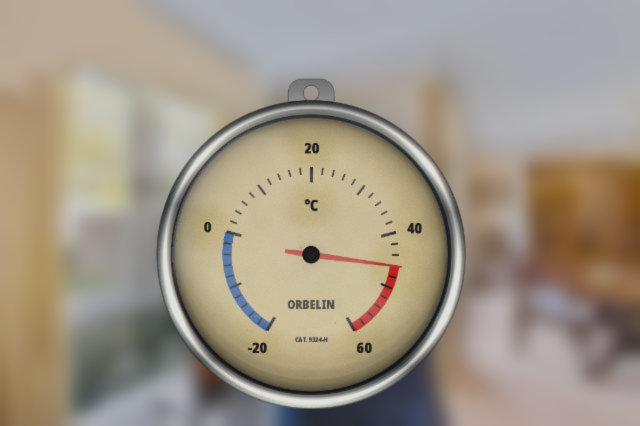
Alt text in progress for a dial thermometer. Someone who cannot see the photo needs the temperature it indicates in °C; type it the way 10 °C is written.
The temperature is 46 °C
